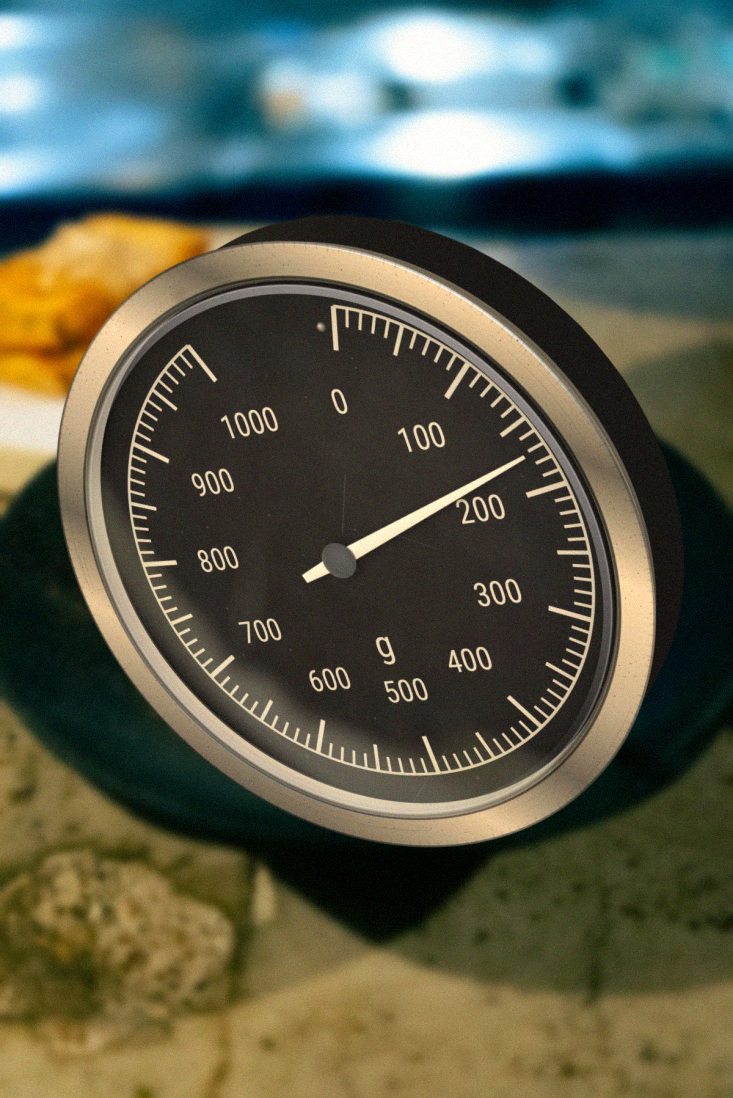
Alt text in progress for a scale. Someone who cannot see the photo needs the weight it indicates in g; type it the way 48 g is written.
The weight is 170 g
